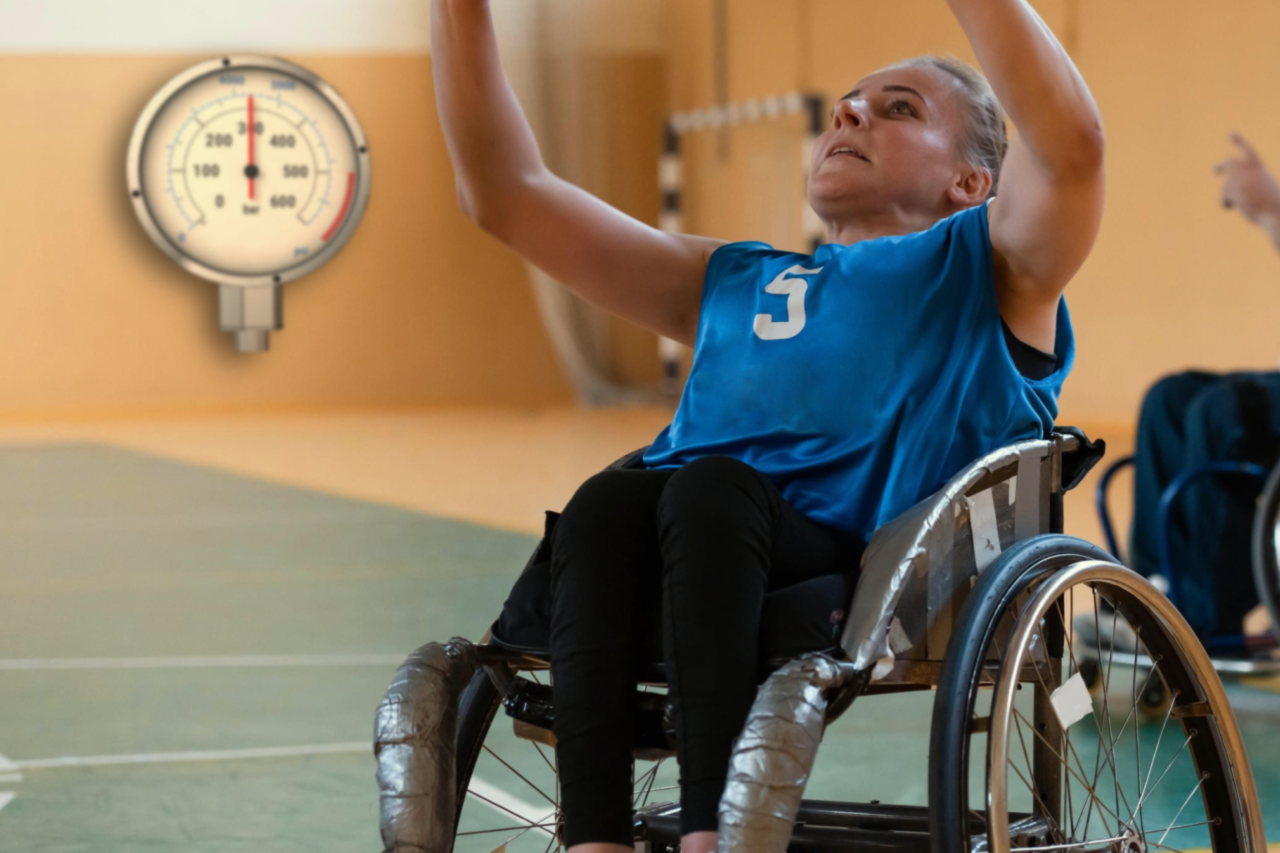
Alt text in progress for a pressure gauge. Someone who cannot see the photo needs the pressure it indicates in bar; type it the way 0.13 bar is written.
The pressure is 300 bar
